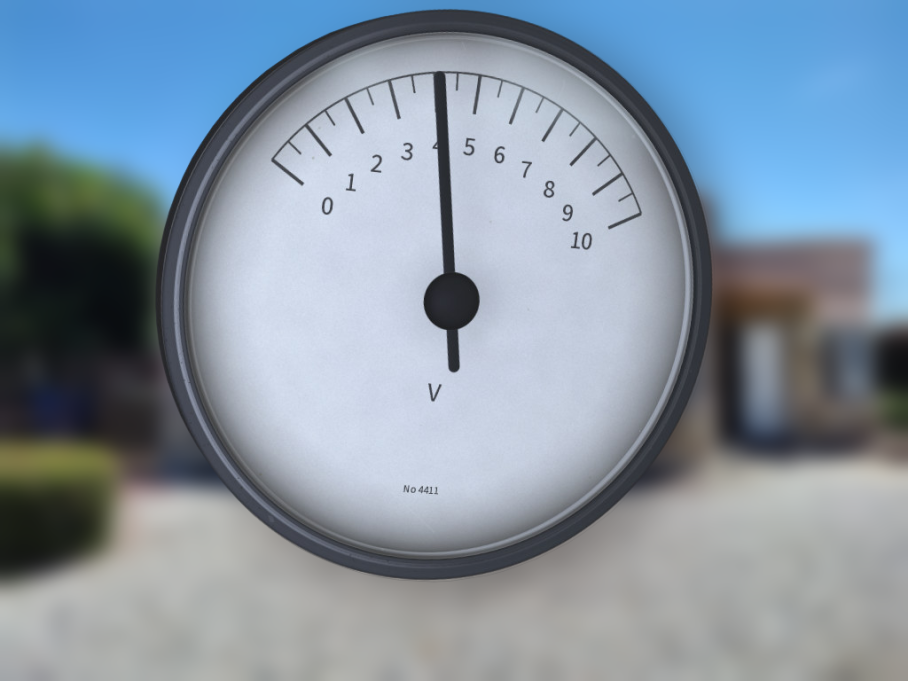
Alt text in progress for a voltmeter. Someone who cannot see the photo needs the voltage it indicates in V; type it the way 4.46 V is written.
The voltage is 4 V
